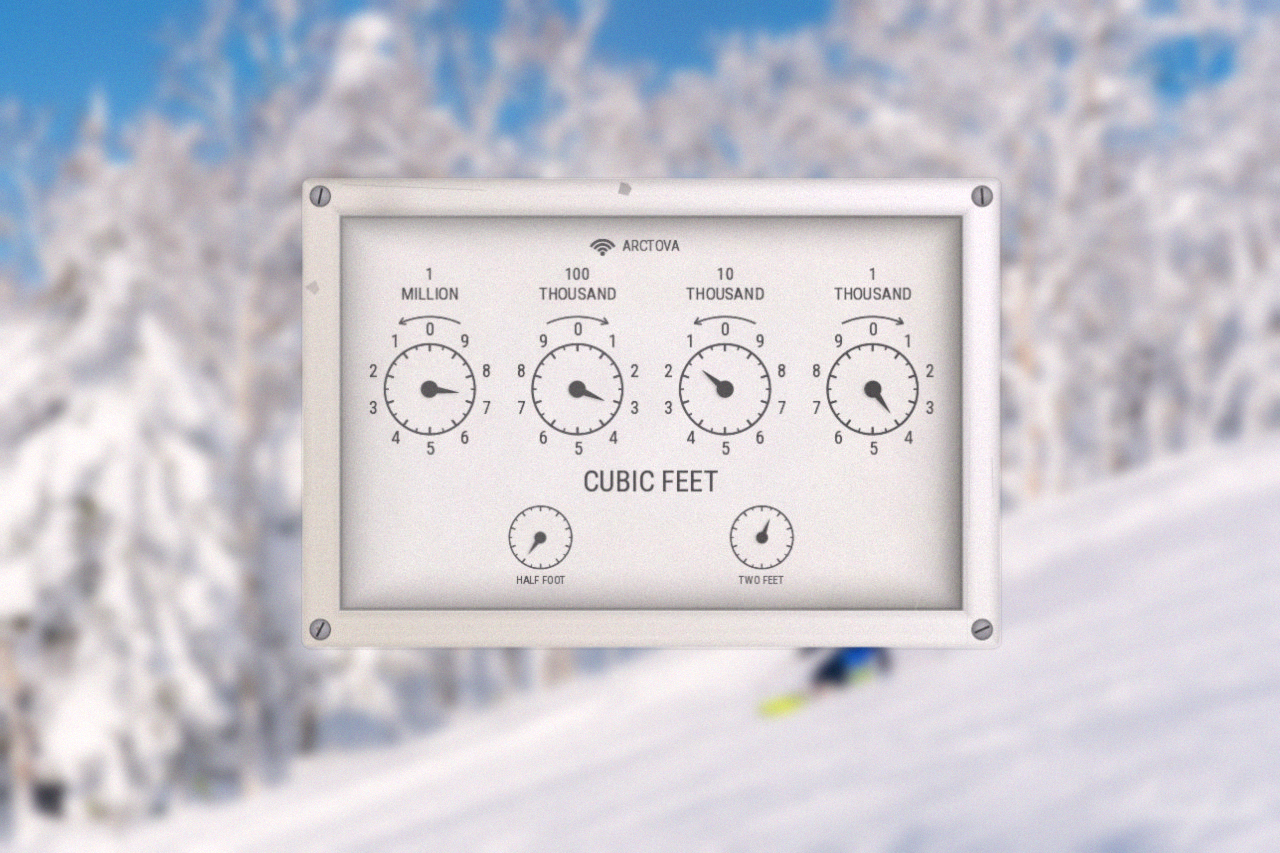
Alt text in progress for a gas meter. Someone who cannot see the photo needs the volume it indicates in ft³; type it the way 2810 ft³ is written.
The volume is 731400 ft³
